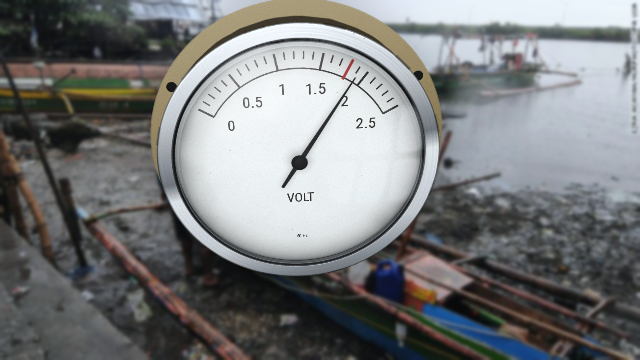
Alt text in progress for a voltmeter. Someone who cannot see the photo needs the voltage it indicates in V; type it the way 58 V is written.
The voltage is 1.9 V
